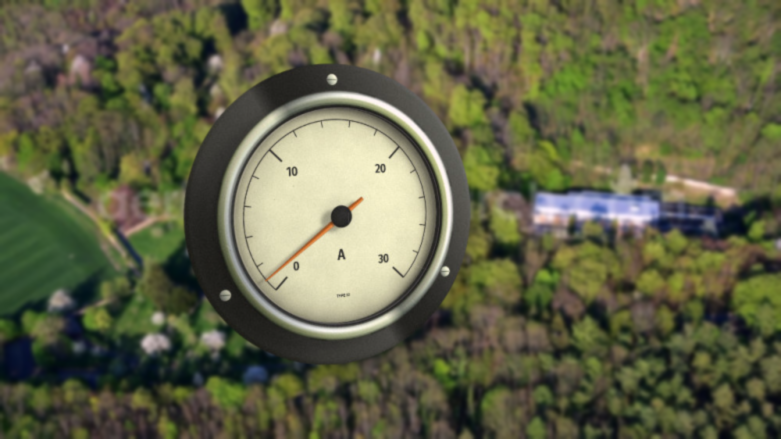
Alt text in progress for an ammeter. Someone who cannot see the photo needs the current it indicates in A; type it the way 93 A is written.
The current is 1 A
